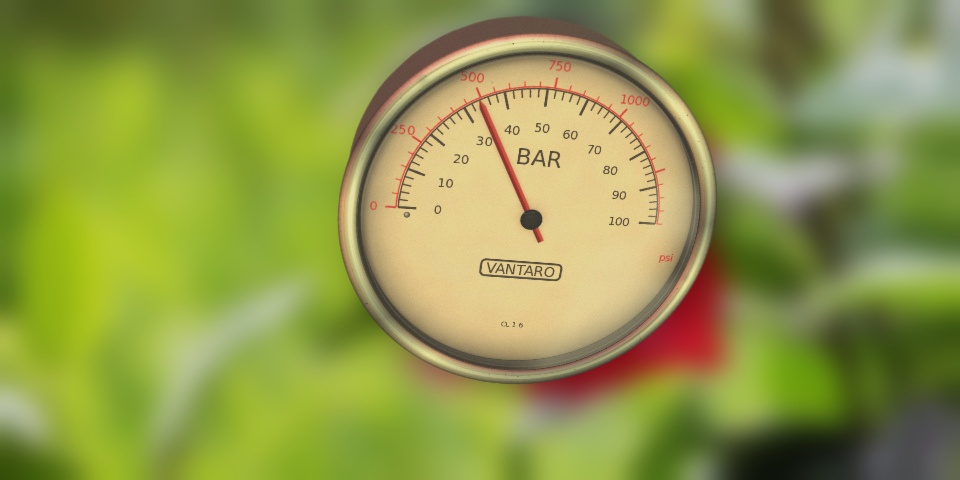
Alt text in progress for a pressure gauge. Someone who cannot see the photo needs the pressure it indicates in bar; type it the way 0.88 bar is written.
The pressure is 34 bar
